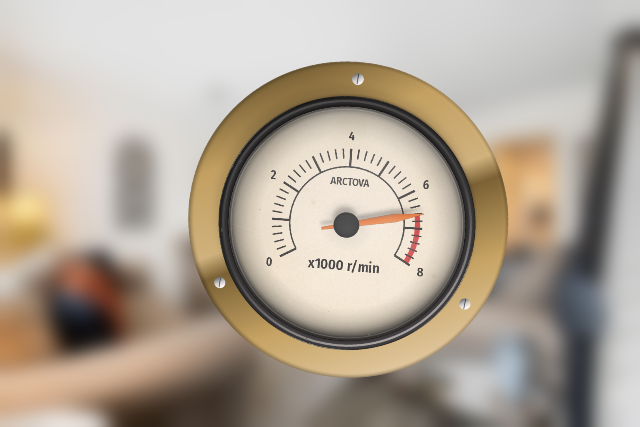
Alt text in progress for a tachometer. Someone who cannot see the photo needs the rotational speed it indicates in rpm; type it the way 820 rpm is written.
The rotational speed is 6600 rpm
